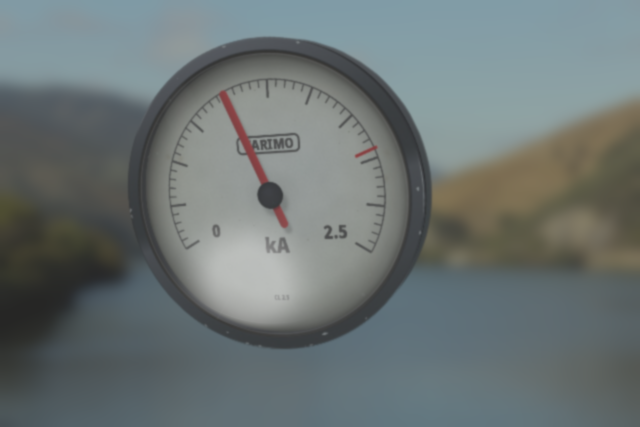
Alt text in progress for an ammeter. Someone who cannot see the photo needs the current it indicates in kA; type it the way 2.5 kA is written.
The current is 1 kA
